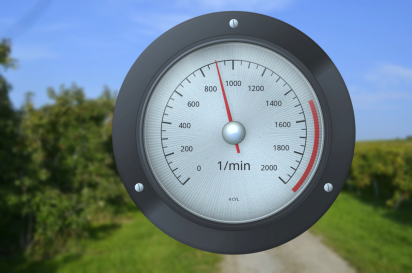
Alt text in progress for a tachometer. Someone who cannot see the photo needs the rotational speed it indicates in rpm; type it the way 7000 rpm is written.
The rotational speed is 900 rpm
